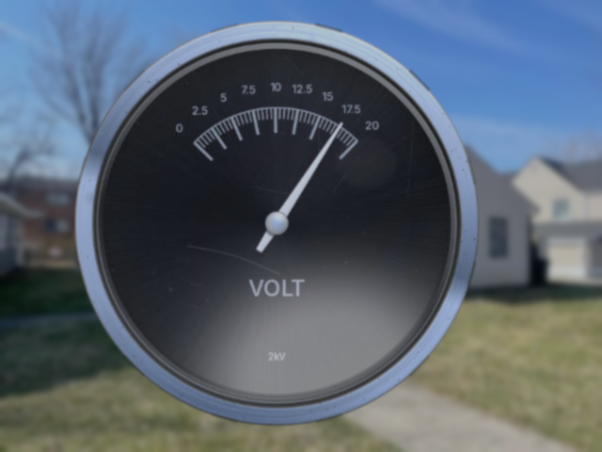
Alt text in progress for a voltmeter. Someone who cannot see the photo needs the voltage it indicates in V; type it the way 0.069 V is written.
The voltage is 17.5 V
